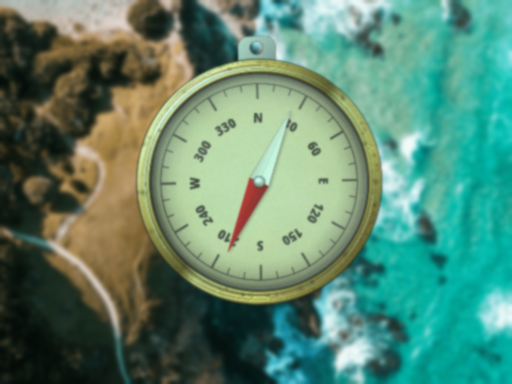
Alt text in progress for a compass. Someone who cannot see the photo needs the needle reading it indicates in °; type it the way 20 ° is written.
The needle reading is 205 °
